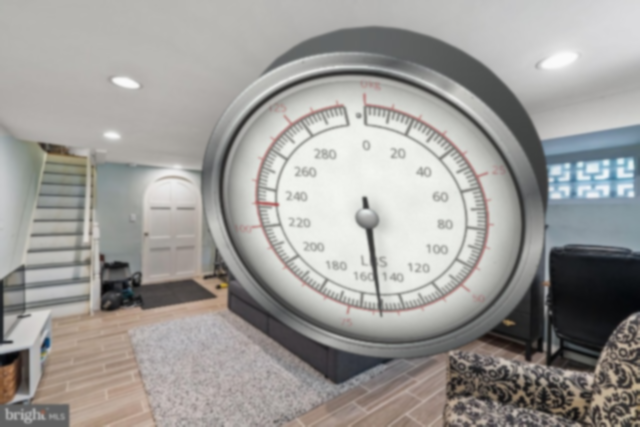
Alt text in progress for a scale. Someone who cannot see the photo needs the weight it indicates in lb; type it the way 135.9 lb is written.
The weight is 150 lb
